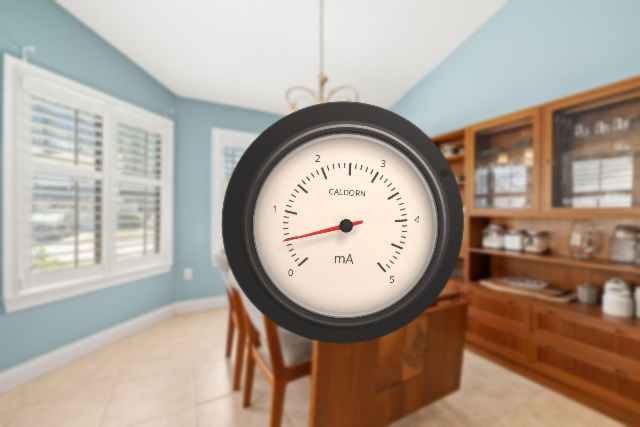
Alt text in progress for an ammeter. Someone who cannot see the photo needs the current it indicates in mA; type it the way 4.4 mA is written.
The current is 0.5 mA
